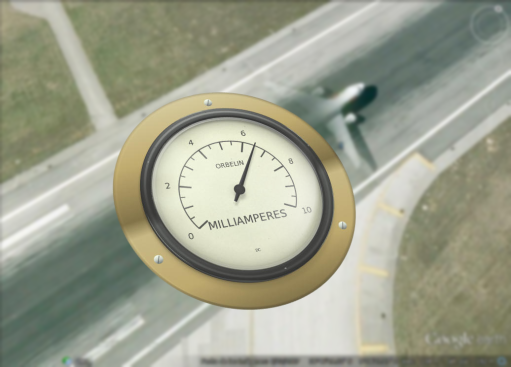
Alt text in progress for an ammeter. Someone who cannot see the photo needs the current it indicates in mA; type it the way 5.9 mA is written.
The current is 6.5 mA
